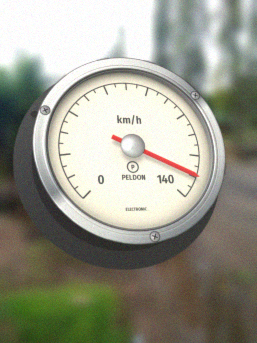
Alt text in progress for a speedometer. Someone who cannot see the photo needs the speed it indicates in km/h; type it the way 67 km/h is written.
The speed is 130 km/h
